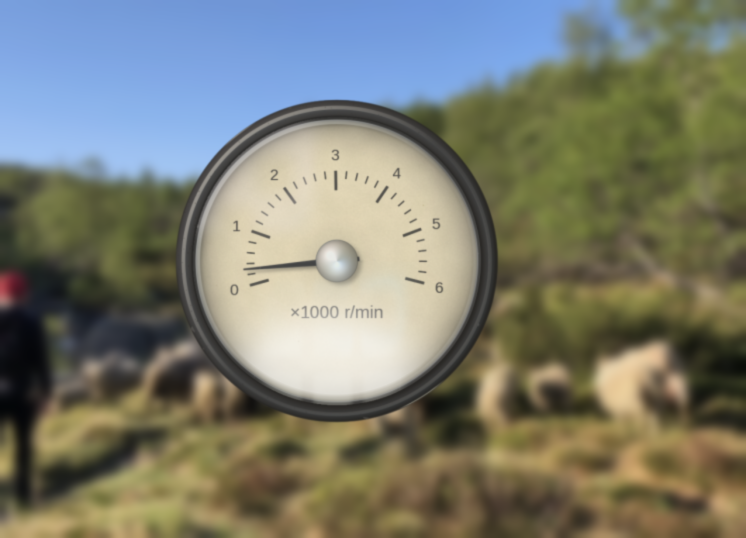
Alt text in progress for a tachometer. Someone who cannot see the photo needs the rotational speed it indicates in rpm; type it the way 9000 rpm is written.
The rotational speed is 300 rpm
